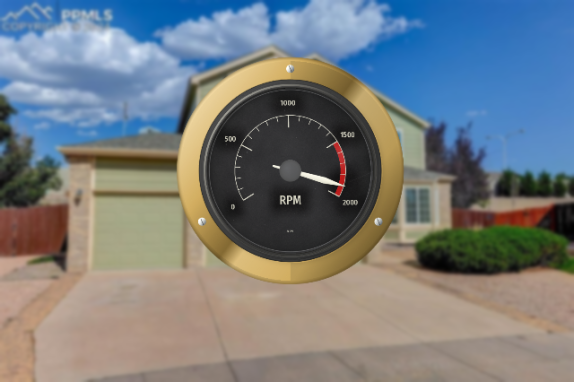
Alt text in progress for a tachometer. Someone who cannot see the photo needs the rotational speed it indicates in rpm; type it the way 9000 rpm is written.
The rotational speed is 1900 rpm
